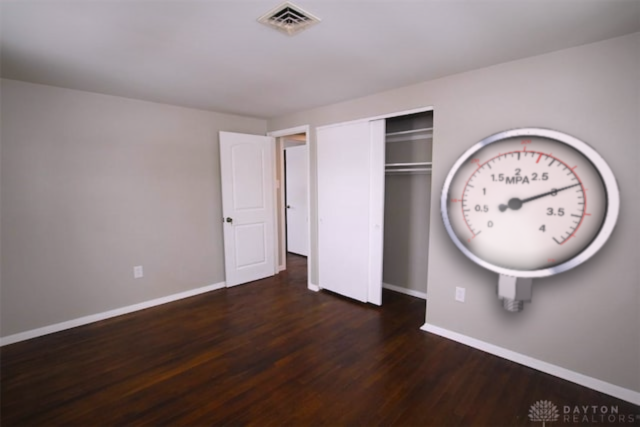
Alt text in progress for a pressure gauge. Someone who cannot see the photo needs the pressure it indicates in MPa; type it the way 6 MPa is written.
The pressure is 3 MPa
